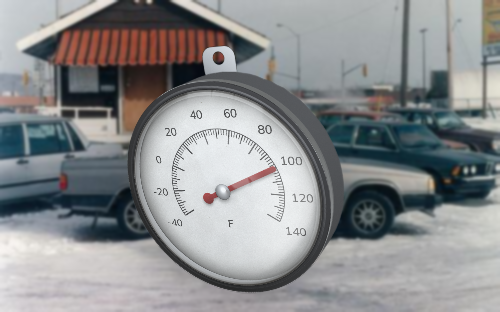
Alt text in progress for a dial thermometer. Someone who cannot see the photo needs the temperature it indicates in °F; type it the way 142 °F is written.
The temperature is 100 °F
